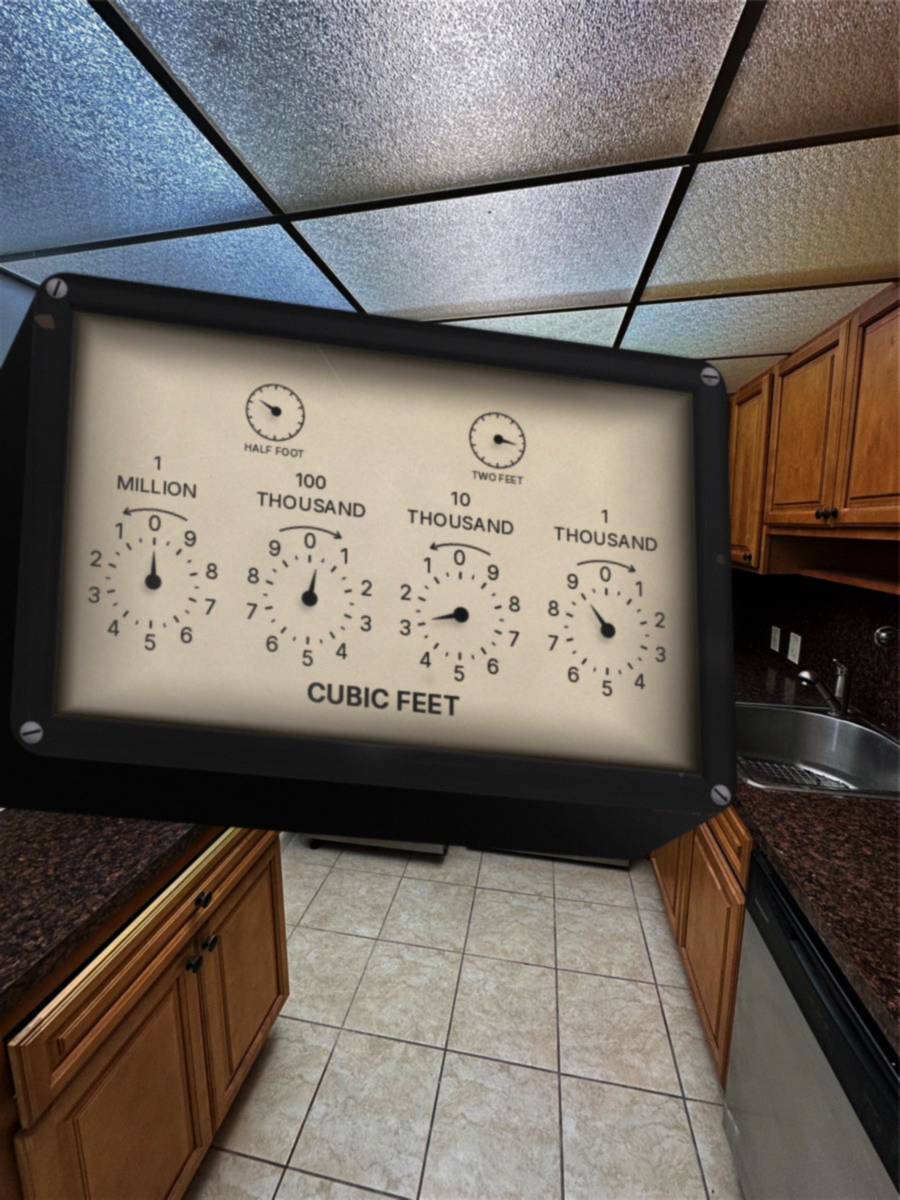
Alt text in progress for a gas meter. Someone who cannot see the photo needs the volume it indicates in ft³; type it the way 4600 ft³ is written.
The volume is 2900 ft³
